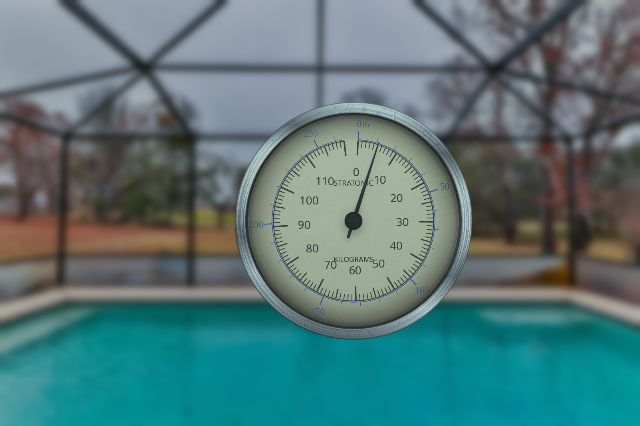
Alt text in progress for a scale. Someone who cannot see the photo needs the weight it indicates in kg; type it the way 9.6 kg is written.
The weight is 5 kg
